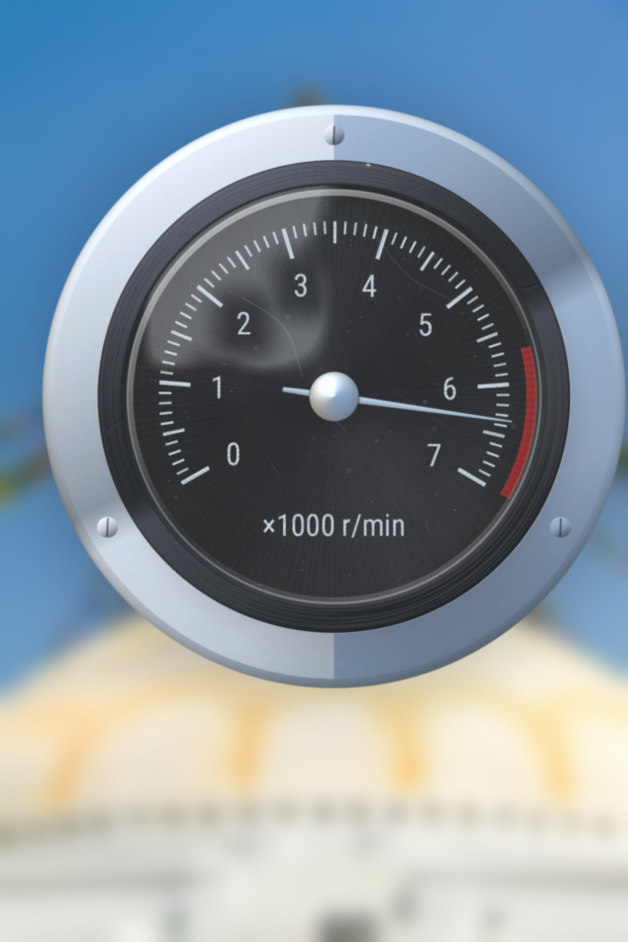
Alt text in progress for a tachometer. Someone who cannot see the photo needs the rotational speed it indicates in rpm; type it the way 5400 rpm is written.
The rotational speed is 6350 rpm
